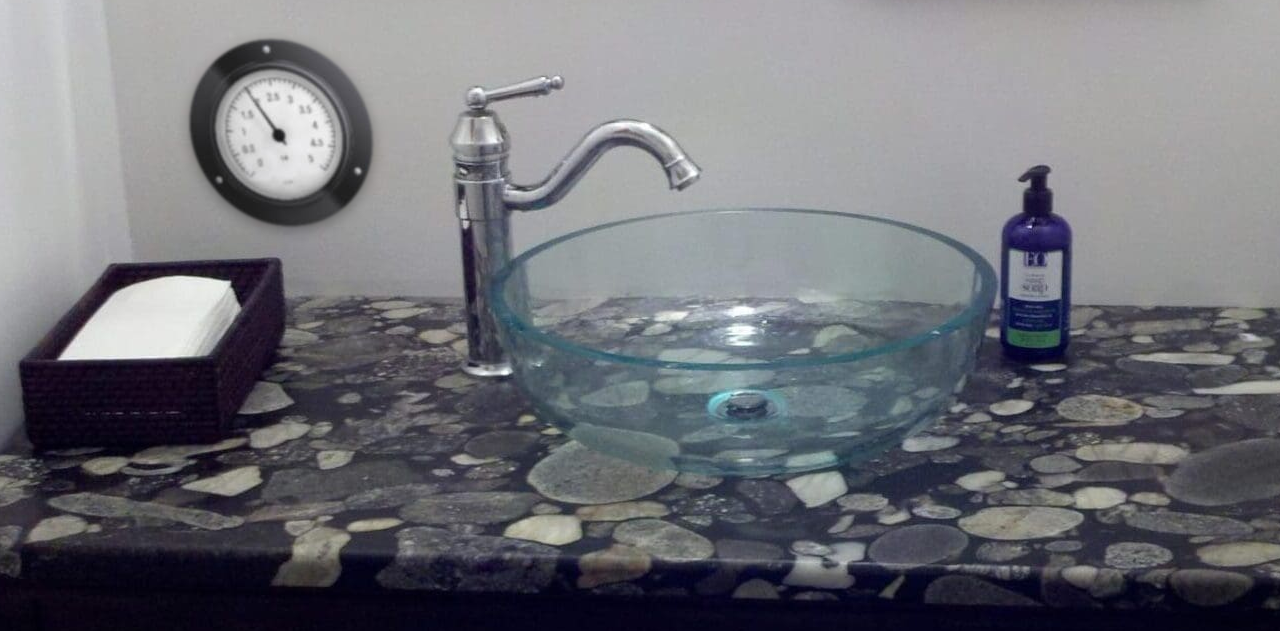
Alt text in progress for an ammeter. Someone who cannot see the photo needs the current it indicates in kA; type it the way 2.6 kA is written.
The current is 2 kA
